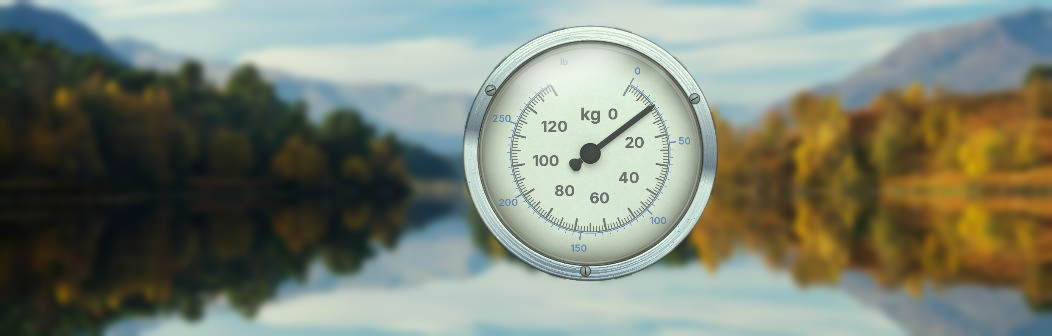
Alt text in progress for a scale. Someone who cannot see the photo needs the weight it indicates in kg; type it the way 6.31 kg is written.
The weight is 10 kg
